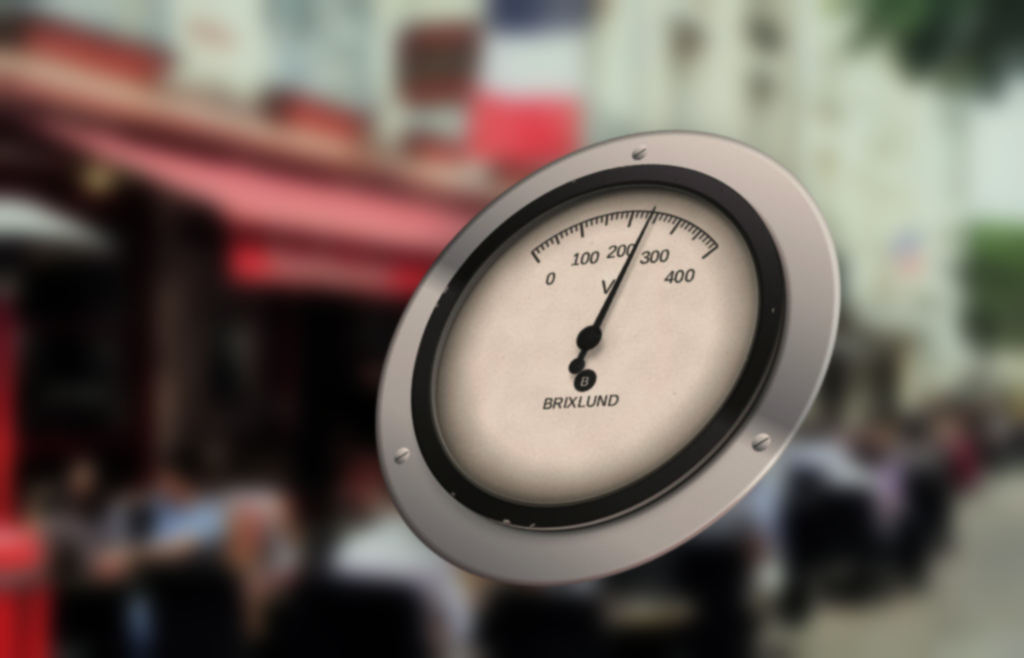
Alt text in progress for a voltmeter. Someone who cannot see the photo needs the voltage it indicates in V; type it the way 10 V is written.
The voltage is 250 V
